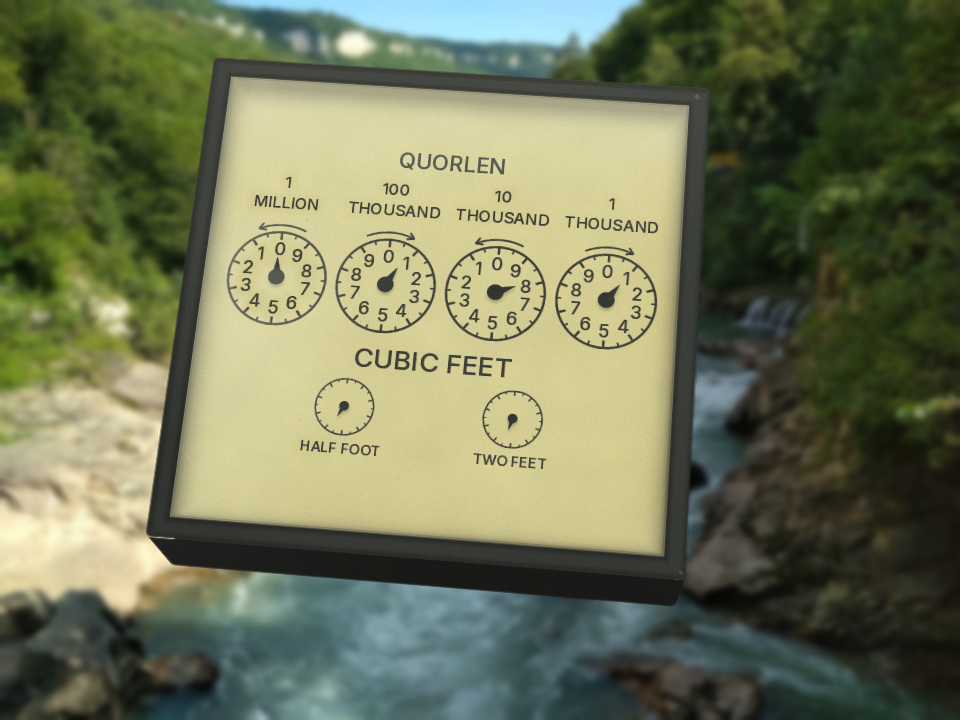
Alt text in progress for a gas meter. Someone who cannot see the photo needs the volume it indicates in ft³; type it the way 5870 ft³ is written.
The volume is 8100 ft³
